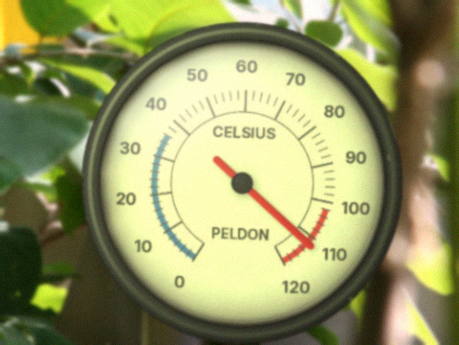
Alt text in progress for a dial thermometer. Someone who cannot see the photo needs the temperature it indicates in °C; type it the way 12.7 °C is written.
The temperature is 112 °C
